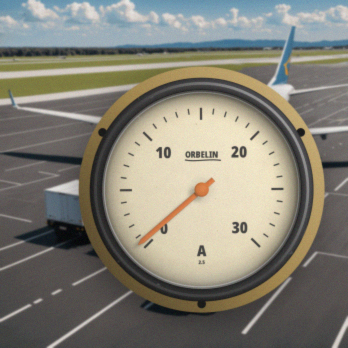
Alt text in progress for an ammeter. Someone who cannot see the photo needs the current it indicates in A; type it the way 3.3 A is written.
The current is 0.5 A
